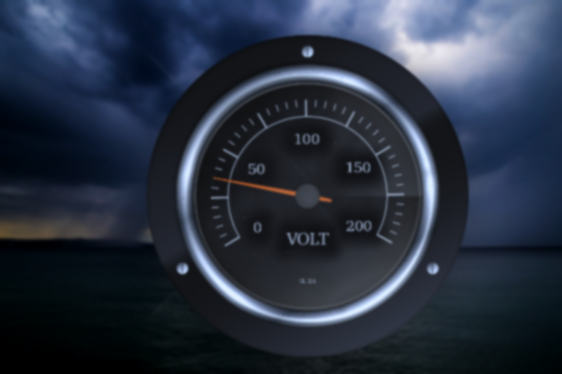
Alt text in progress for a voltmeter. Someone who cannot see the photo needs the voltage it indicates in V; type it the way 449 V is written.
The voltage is 35 V
